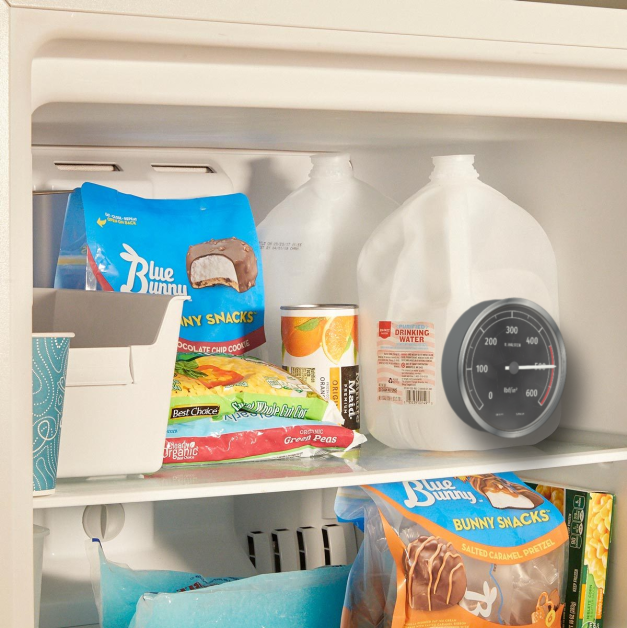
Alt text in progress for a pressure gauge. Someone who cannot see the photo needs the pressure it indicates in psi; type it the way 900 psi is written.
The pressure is 500 psi
